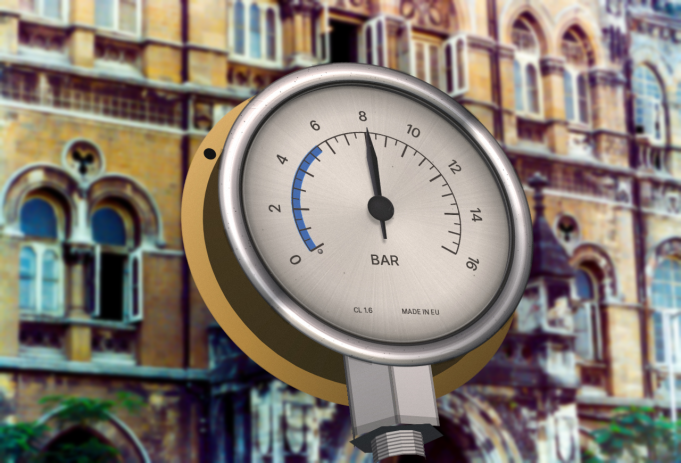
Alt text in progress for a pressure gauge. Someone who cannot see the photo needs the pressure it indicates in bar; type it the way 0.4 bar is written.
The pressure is 8 bar
